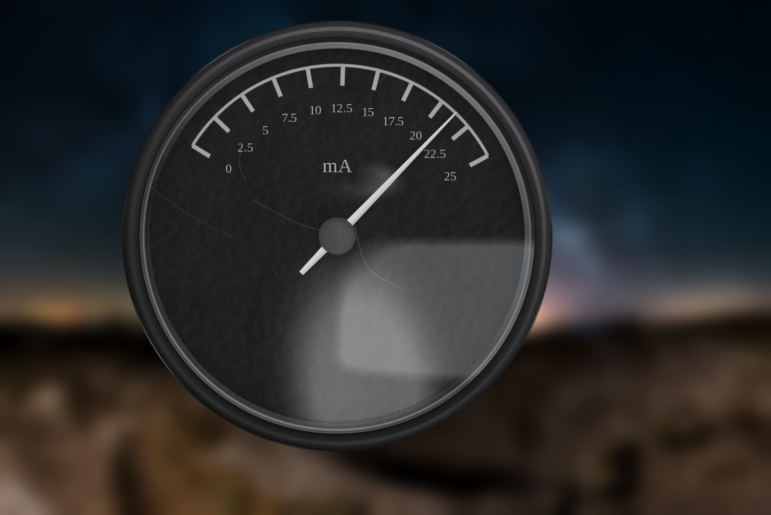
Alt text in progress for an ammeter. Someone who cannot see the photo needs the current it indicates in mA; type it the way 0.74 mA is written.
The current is 21.25 mA
